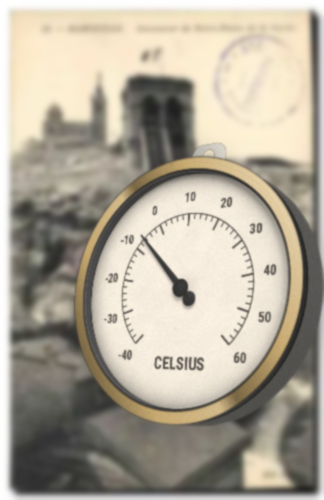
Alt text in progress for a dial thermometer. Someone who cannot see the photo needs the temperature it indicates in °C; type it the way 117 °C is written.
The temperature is -6 °C
